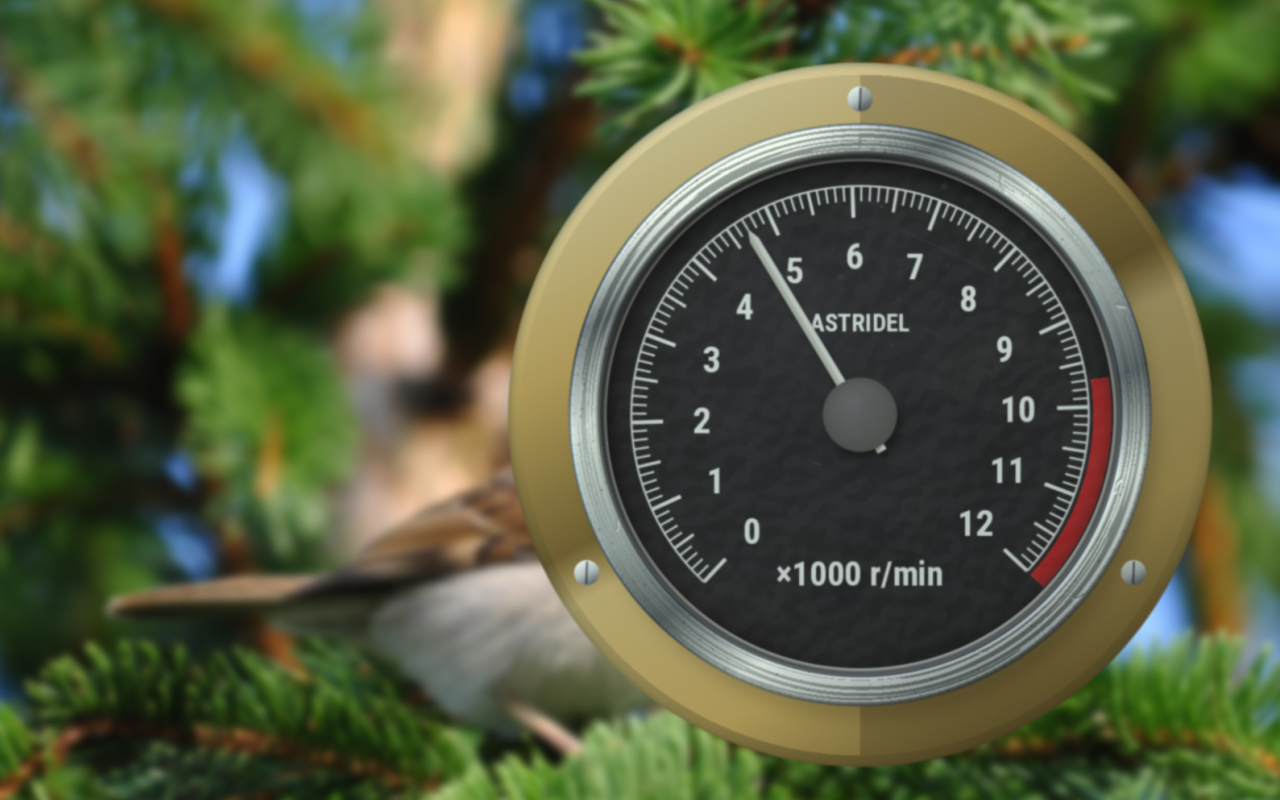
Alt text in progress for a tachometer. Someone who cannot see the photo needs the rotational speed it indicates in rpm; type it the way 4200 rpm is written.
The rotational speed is 4700 rpm
